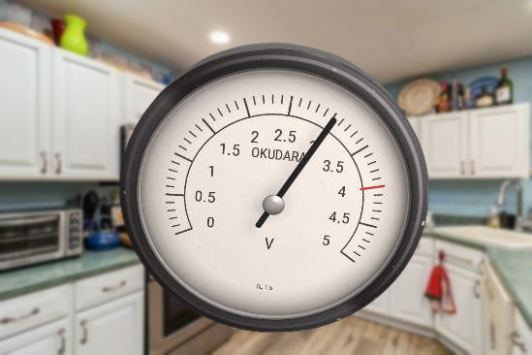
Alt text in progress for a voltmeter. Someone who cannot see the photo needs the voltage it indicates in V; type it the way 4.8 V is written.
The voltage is 3 V
